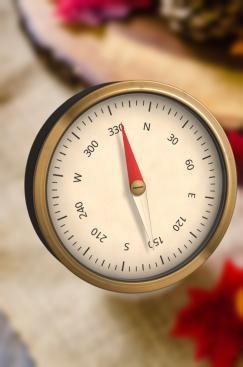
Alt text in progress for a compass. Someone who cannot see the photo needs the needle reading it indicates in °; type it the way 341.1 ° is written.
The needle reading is 335 °
